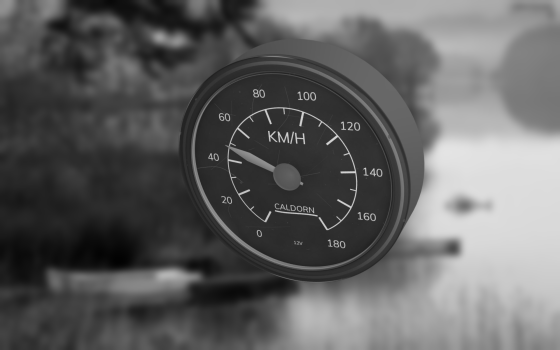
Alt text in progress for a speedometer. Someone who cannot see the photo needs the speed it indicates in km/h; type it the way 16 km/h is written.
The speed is 50 km/h
